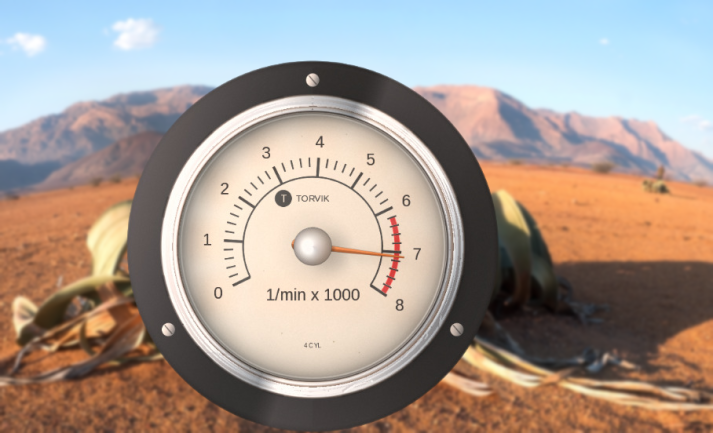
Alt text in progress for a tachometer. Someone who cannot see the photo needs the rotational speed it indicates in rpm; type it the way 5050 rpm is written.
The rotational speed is 7100 rpm
